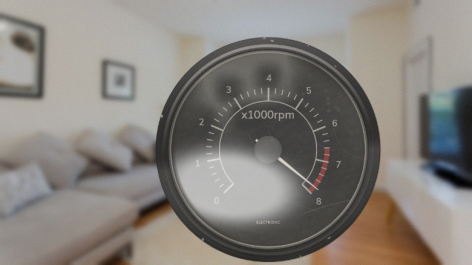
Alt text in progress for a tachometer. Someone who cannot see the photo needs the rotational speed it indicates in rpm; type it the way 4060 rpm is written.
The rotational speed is 7800 rpm
